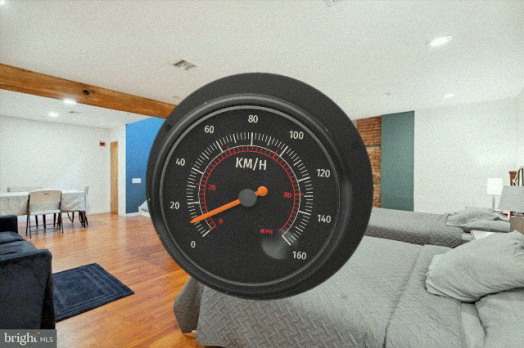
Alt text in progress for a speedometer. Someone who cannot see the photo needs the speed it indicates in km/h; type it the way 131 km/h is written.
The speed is 10 km/h
